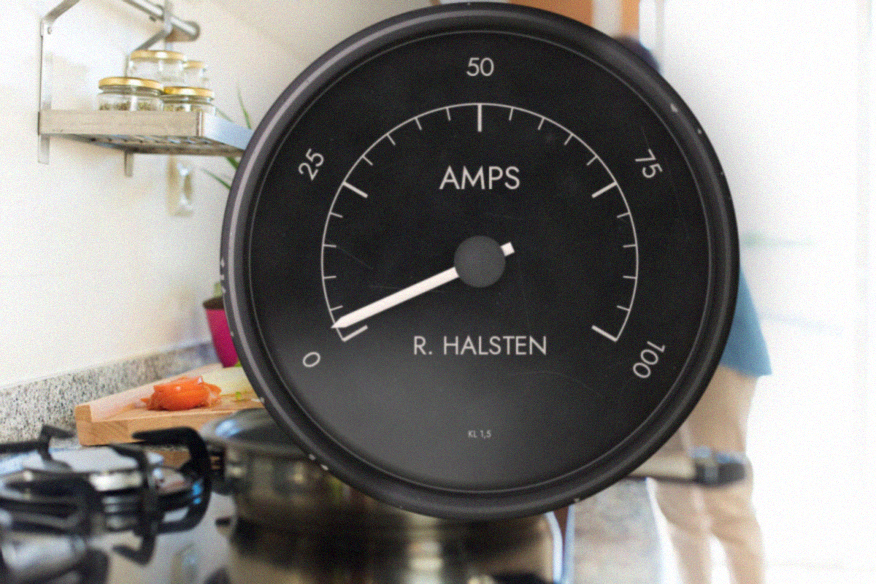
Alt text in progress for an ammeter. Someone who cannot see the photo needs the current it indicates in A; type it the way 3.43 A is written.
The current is 2.5 A
